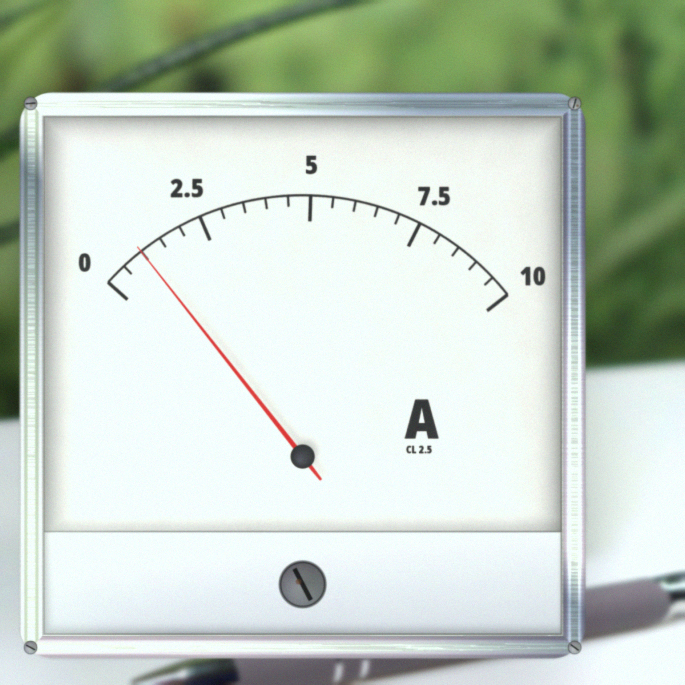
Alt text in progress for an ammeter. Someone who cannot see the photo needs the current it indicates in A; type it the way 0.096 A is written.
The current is 1 A
